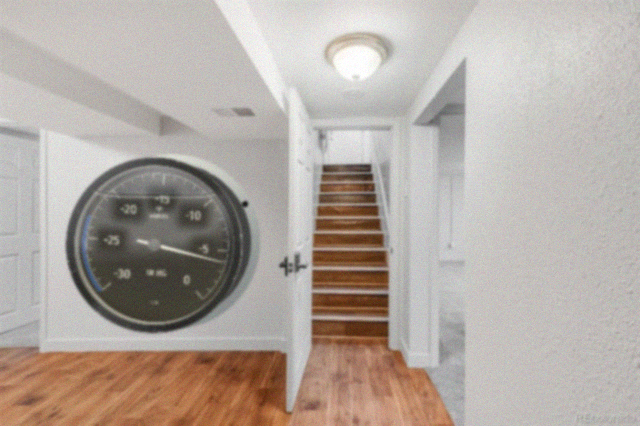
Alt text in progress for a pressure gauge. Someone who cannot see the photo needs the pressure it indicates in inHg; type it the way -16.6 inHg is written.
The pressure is -4 inHg
